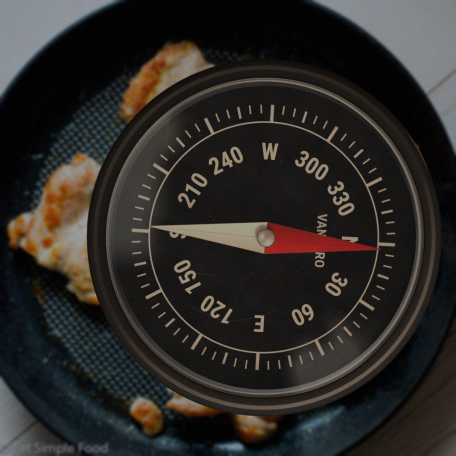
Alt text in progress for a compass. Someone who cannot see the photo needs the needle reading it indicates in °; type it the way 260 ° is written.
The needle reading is 2.5 °
